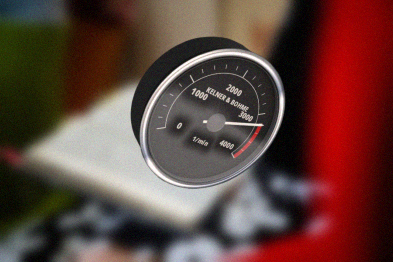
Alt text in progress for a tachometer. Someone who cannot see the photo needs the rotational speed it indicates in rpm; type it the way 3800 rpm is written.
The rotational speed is 3200 rpm
